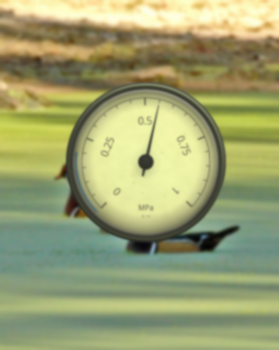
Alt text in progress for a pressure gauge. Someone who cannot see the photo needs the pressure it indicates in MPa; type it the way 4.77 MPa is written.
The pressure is 0.55 MPa
